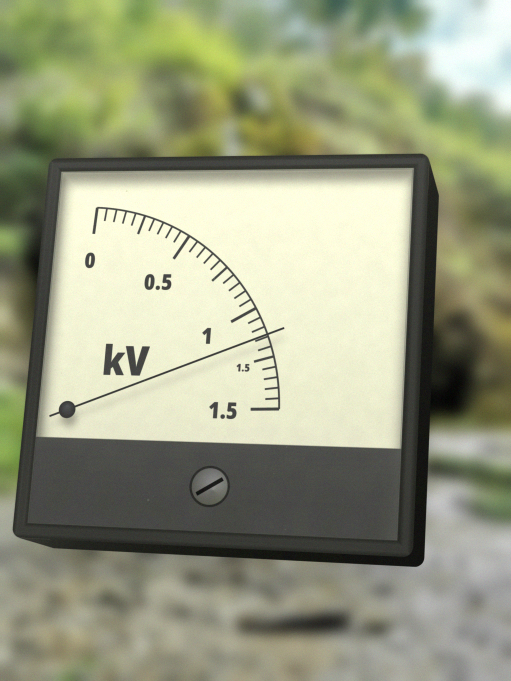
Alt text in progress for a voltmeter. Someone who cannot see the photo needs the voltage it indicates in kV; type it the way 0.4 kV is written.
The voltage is 1.15 kV
